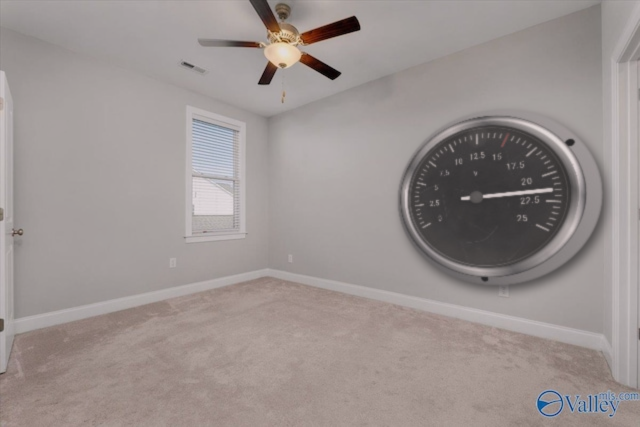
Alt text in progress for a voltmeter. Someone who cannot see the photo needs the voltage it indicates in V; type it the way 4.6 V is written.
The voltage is 21.5 V
